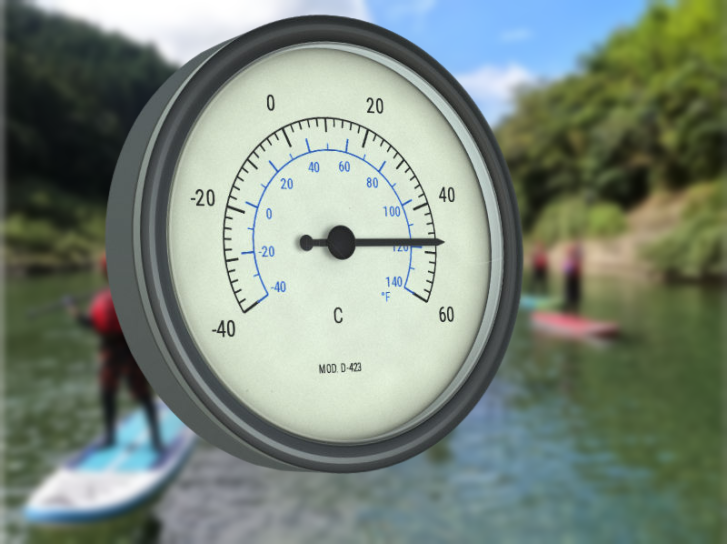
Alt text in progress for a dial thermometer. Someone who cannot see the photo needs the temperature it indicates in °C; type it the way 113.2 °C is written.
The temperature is 48 °C
